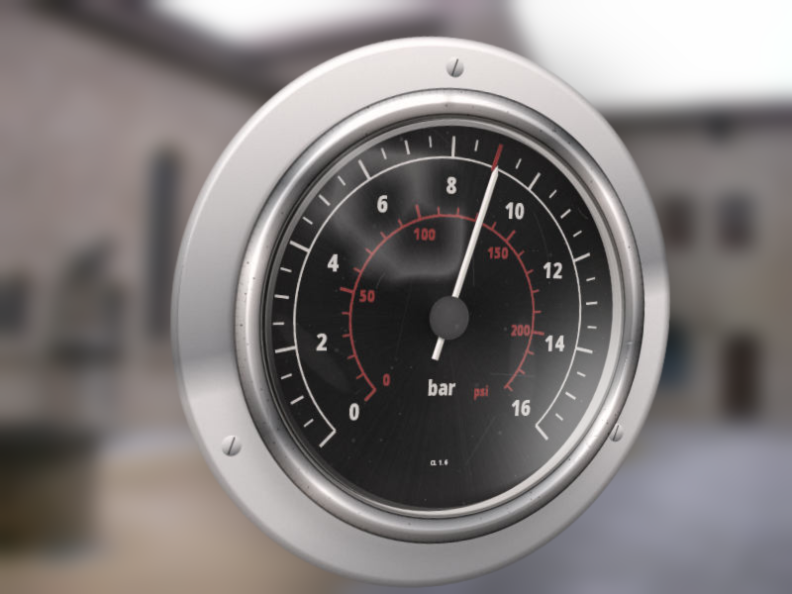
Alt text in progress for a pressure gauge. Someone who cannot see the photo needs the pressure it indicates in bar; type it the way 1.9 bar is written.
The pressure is 9 bar
